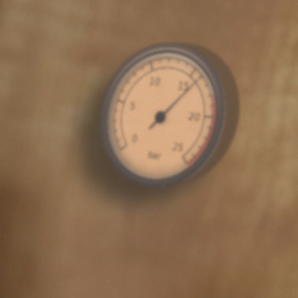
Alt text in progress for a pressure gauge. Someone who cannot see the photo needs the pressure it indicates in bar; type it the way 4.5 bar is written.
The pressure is 16 bar
